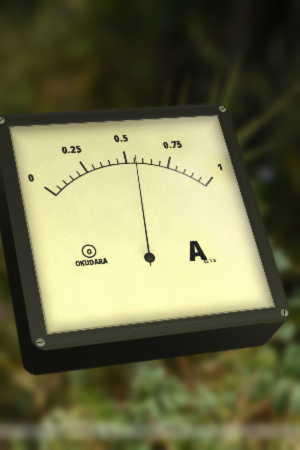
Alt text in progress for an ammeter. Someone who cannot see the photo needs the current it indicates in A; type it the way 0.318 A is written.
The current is 0.55 A
